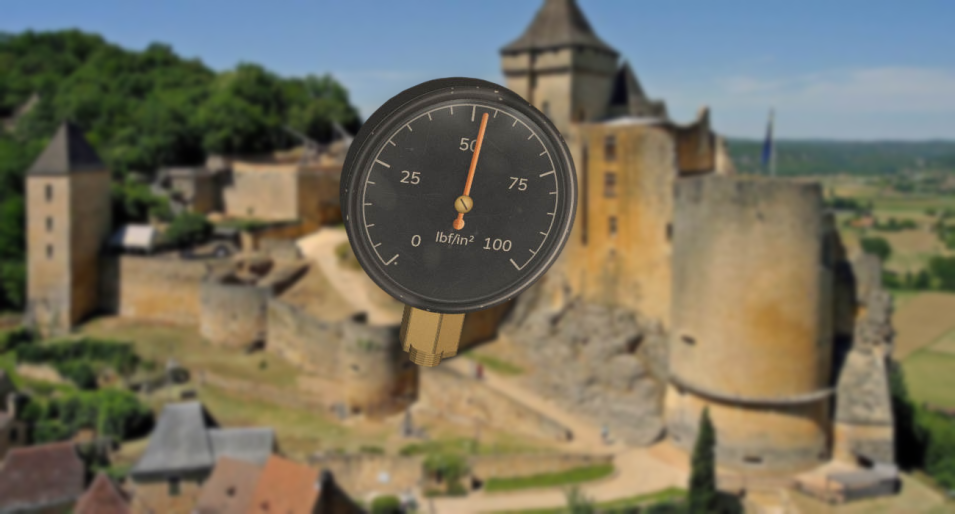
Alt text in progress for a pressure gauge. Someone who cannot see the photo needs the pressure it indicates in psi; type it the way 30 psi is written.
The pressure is 52.5 psi
